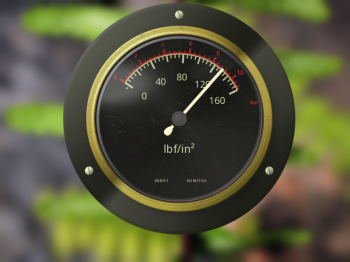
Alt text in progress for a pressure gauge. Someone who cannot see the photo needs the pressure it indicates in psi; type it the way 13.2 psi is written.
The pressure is 130 psi
